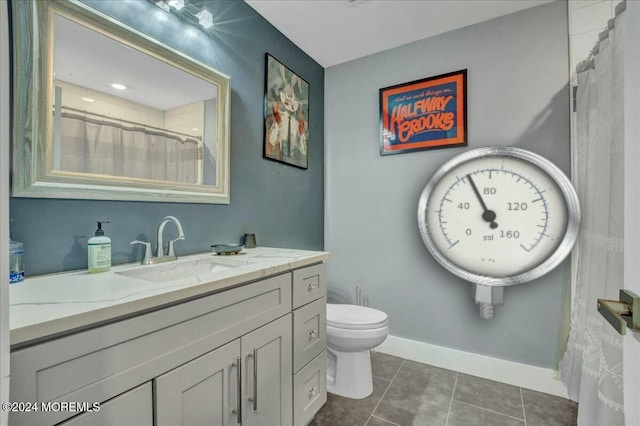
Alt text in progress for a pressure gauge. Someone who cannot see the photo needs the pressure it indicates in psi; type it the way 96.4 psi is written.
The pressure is 65 psi
